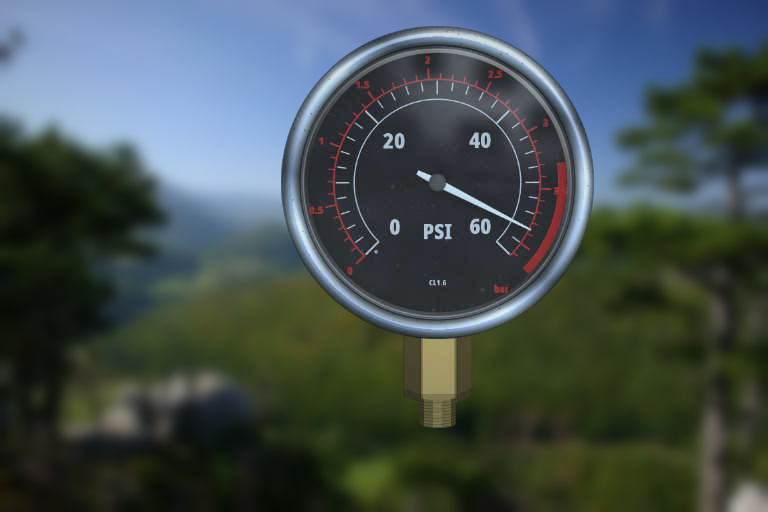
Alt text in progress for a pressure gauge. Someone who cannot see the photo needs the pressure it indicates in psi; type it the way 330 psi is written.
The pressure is 56 psi
